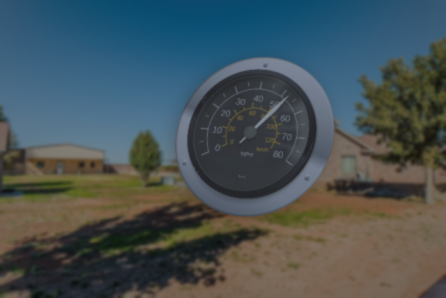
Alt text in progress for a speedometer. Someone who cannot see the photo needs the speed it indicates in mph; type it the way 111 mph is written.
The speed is 52.5 mph
